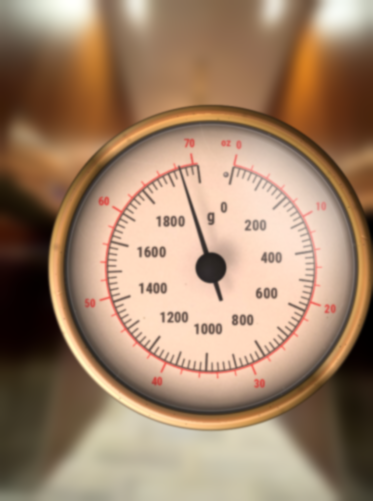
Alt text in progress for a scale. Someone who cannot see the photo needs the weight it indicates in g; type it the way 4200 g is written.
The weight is 1940 g
